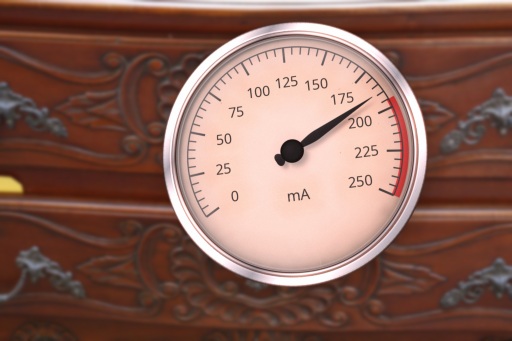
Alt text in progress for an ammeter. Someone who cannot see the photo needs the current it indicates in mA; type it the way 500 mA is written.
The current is 190 mA
